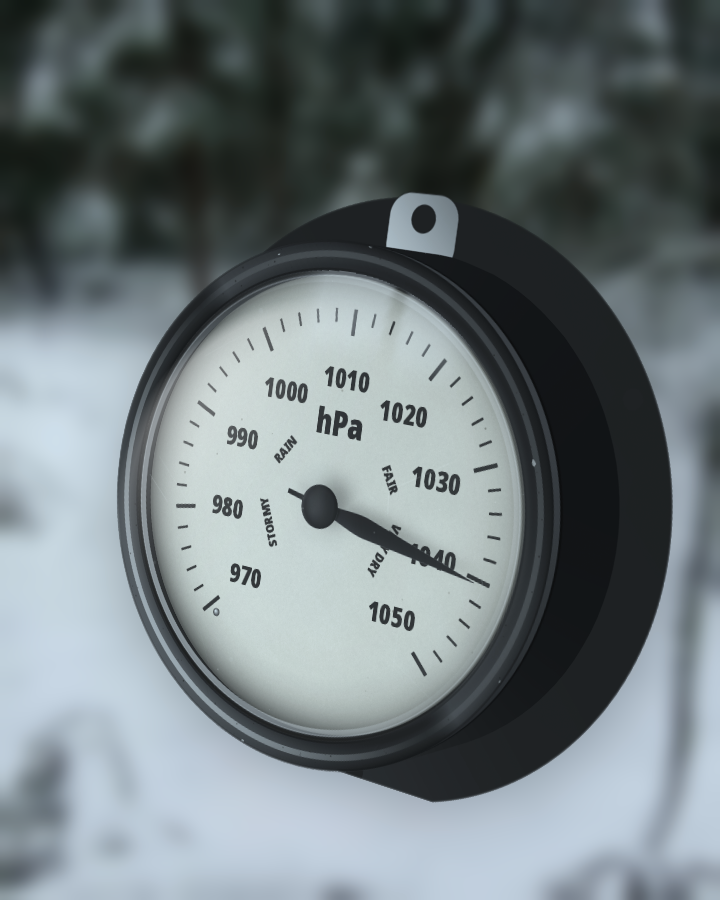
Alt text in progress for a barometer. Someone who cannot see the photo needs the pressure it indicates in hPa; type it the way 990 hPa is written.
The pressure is 1040 hPa
